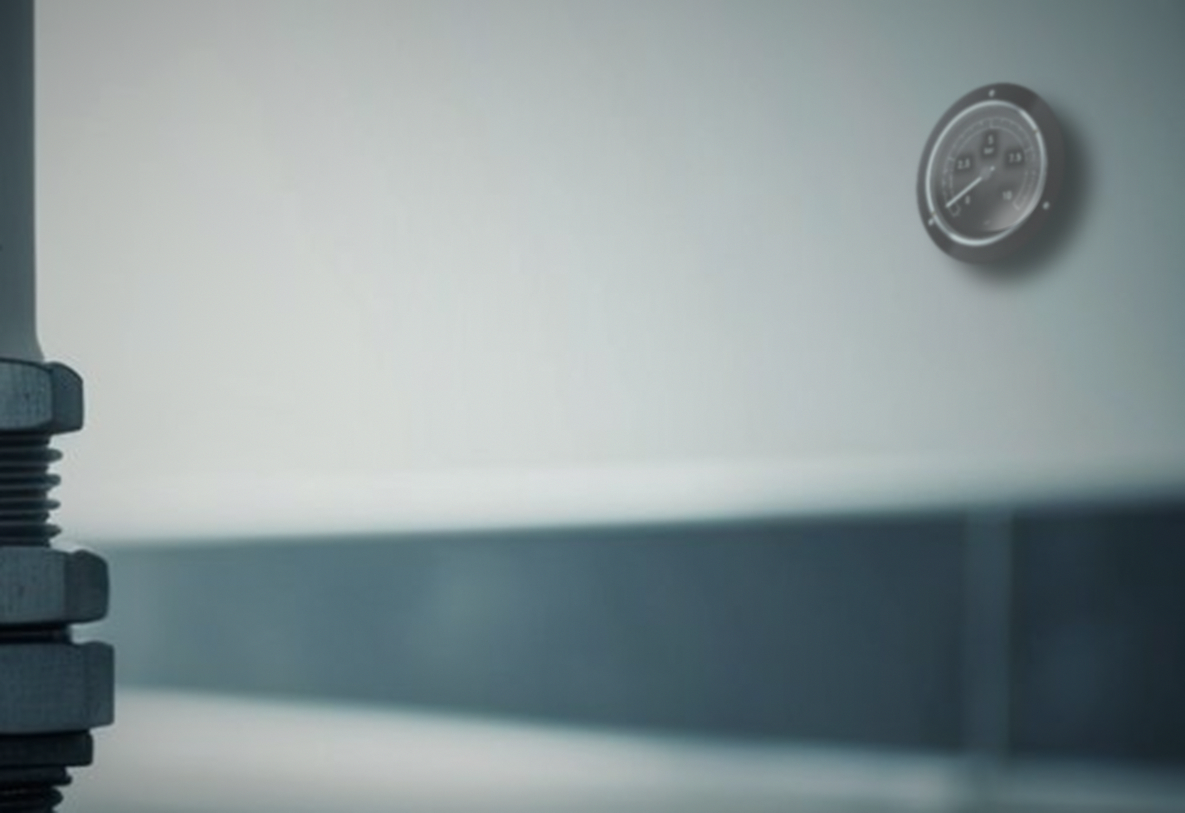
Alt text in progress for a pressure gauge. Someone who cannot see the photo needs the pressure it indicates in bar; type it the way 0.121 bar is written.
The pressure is 0.5 bar
